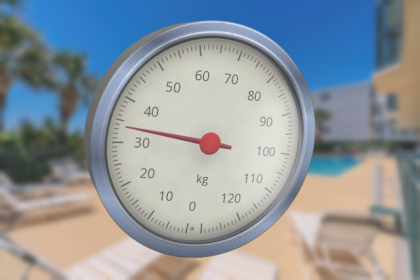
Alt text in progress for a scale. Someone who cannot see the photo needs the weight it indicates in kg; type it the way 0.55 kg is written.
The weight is 34 kg
